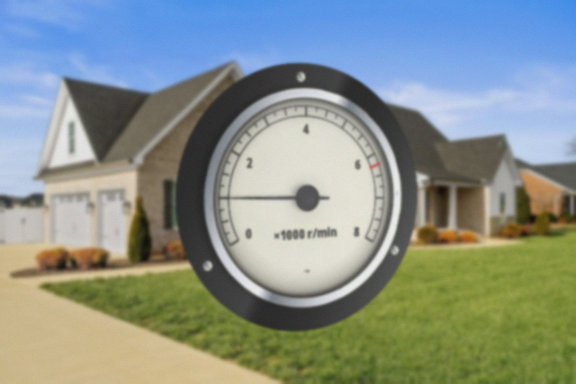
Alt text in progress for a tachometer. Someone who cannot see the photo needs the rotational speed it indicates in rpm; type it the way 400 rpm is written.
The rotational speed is 1000 rpm
